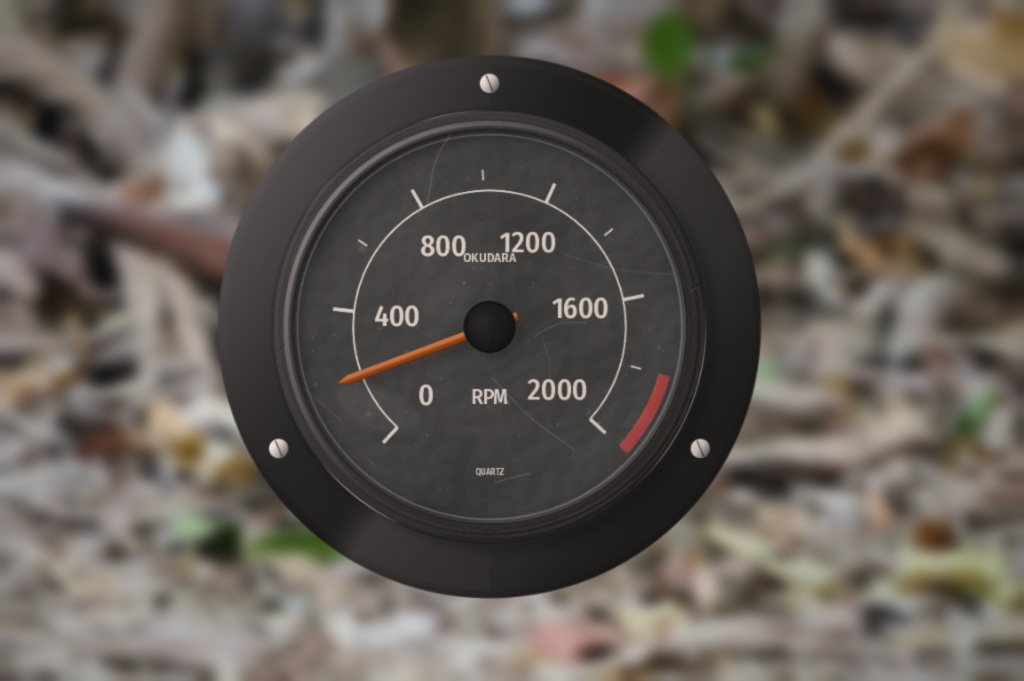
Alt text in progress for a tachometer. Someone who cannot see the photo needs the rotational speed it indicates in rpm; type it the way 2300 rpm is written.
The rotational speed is 200 rpm
